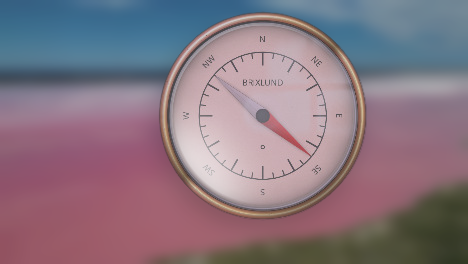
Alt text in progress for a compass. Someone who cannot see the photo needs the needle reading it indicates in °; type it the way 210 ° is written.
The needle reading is 130 °
